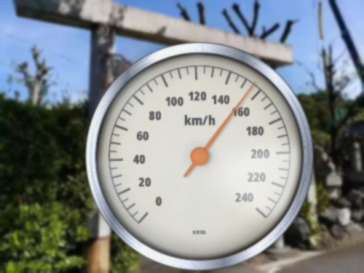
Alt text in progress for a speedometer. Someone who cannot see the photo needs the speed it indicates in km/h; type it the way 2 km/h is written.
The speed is 155 km/h
